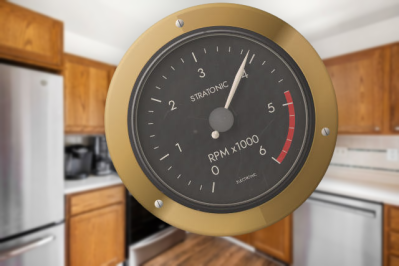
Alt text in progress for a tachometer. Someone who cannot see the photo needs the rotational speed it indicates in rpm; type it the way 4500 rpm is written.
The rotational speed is 3900 rpm
